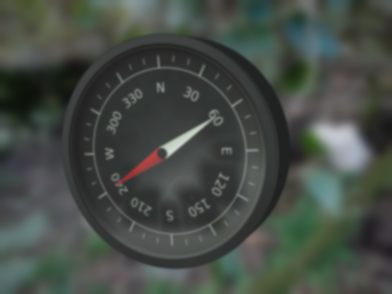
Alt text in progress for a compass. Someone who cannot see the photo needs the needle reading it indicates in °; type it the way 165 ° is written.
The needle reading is 240 °
